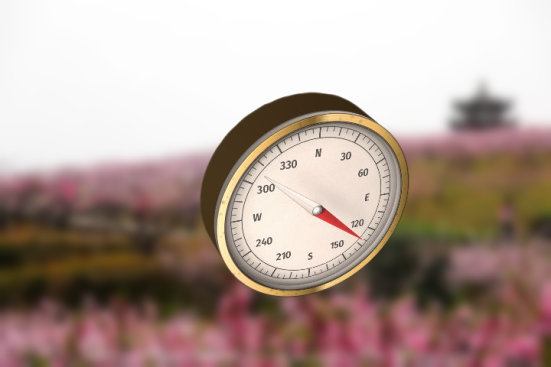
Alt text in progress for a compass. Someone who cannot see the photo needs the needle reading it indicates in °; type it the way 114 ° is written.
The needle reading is 130 °
